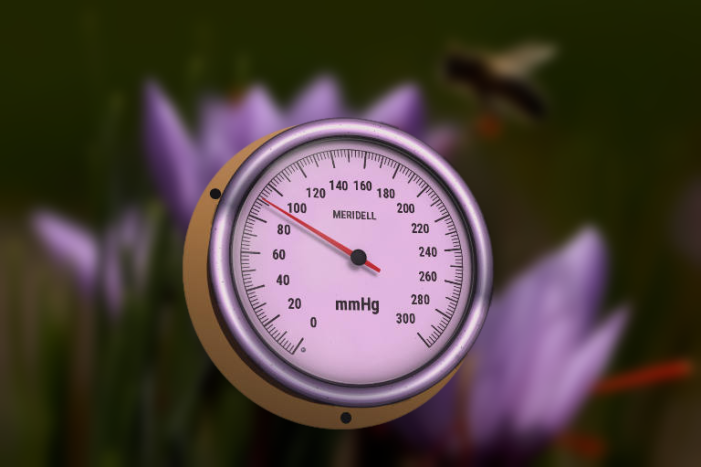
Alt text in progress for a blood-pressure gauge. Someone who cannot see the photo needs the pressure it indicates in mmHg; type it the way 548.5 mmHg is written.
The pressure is 90 mmHg
